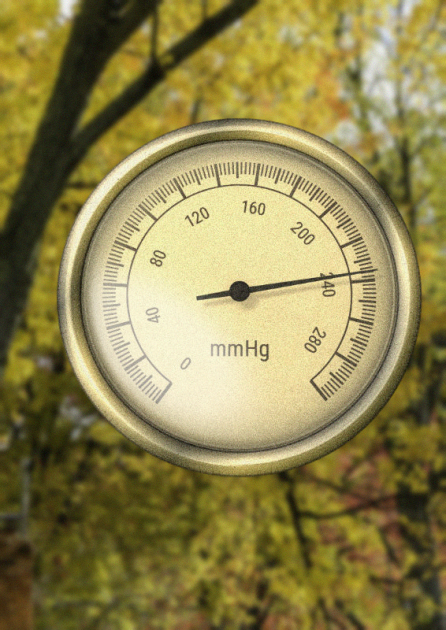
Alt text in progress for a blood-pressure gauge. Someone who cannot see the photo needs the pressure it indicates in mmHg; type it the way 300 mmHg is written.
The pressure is 236 mmHg
